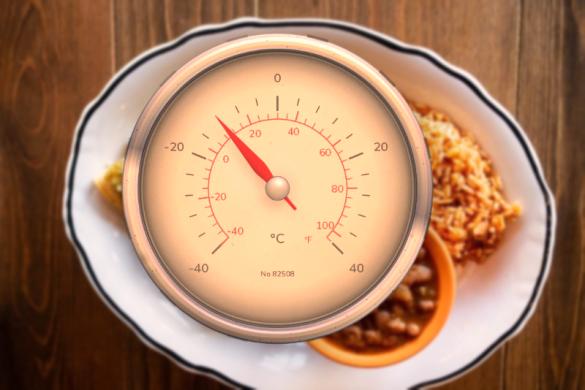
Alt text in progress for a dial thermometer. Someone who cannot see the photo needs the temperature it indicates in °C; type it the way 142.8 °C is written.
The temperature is -12 °C
